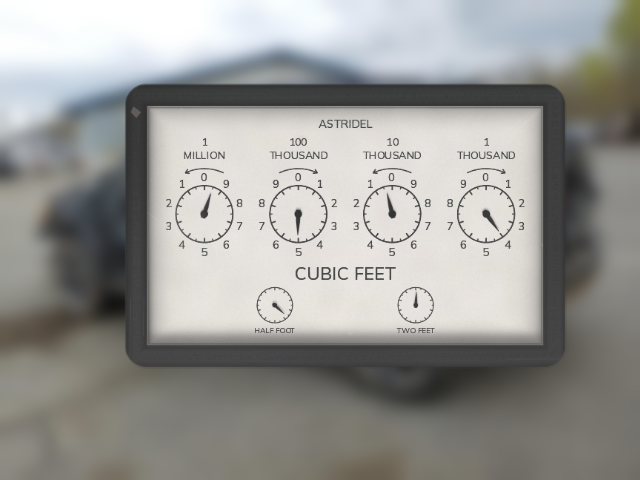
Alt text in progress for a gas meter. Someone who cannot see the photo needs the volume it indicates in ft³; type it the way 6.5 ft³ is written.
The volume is 950400 ft³
